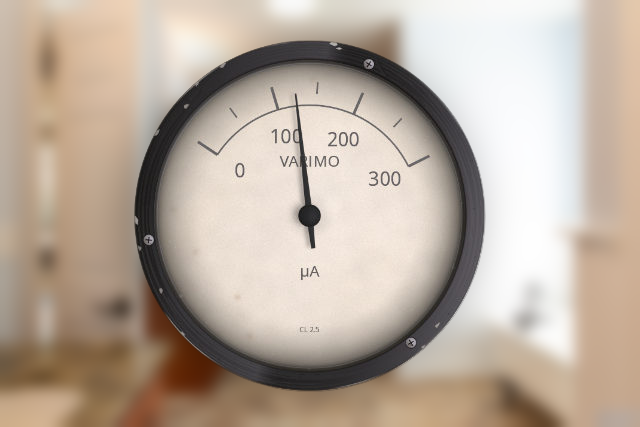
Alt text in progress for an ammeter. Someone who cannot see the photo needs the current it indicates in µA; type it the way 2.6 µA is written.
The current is 125 µA
